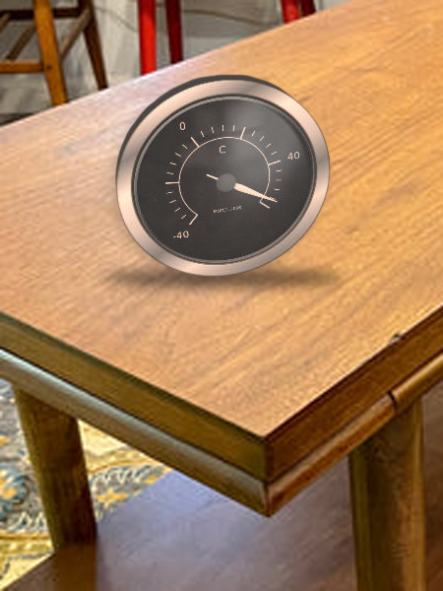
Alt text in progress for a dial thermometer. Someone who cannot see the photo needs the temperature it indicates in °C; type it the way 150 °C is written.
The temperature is 56 °C
